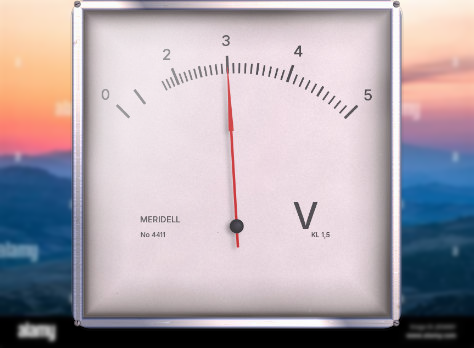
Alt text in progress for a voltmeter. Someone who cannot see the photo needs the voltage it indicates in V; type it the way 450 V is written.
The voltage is 3 V
